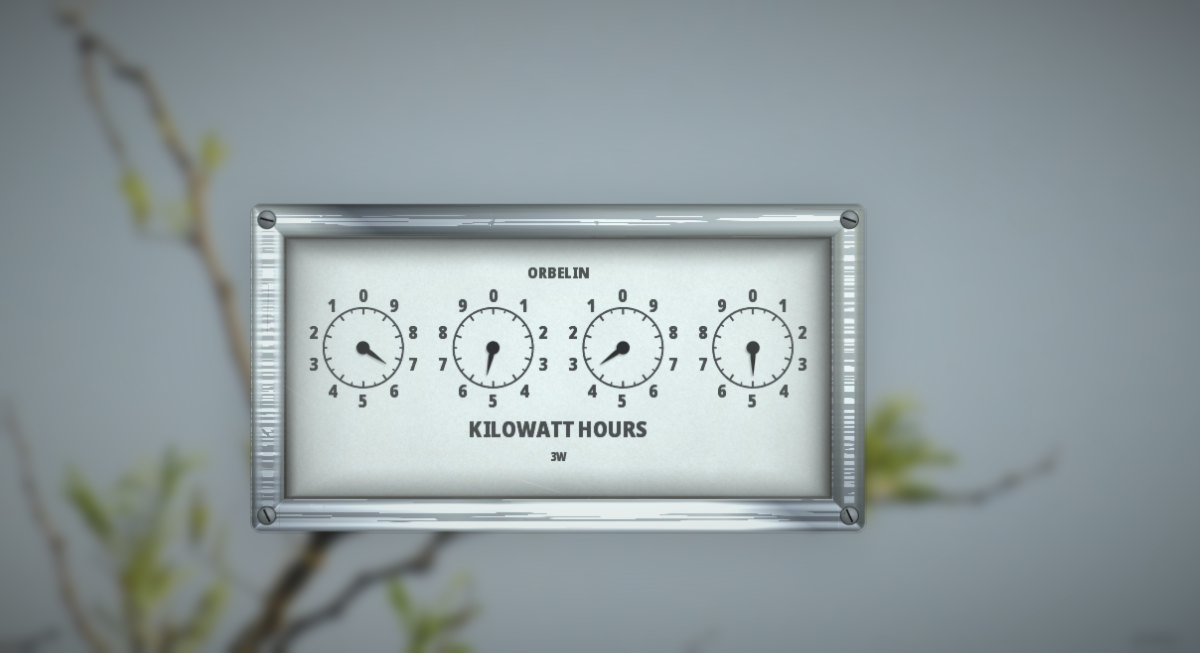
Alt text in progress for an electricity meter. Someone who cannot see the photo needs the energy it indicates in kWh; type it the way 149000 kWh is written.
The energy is 6535 kWh
